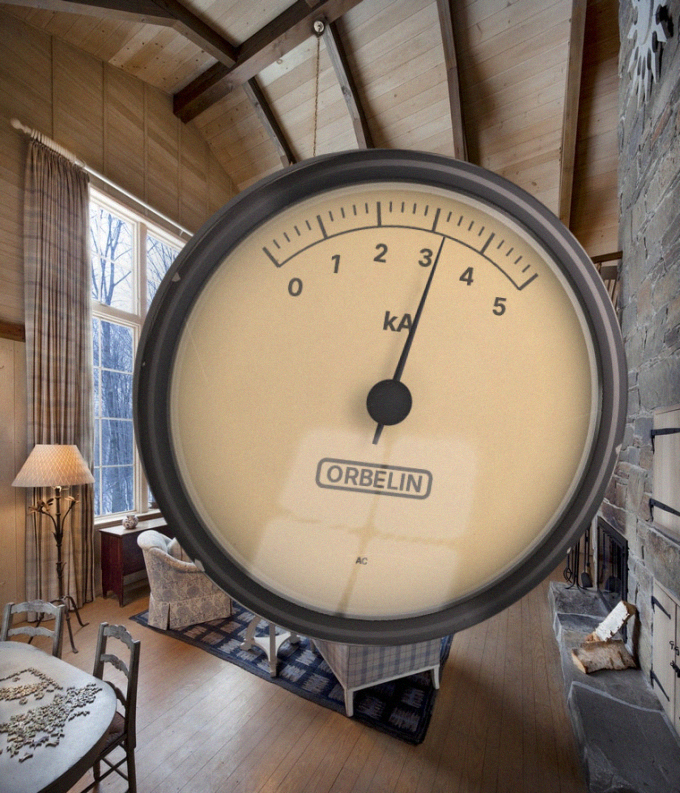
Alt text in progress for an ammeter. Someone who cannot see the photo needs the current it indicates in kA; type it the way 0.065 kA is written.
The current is 3.2 kA
